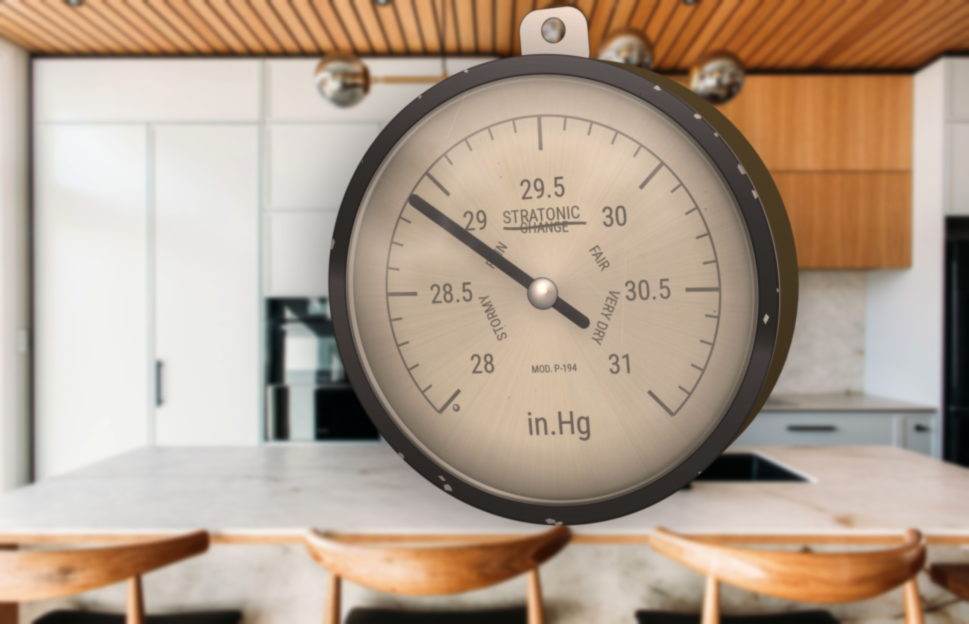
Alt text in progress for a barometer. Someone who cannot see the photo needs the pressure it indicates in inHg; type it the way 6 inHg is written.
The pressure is 28.9 inHg
